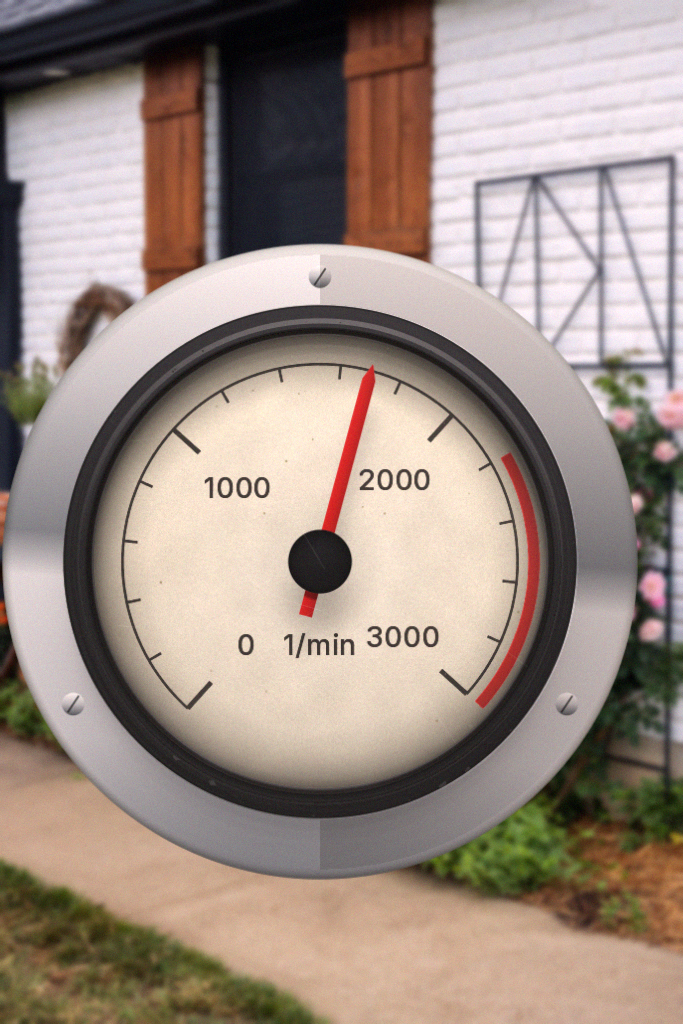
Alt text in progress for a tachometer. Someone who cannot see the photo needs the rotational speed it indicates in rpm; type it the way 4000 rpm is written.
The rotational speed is 1700 rpm
